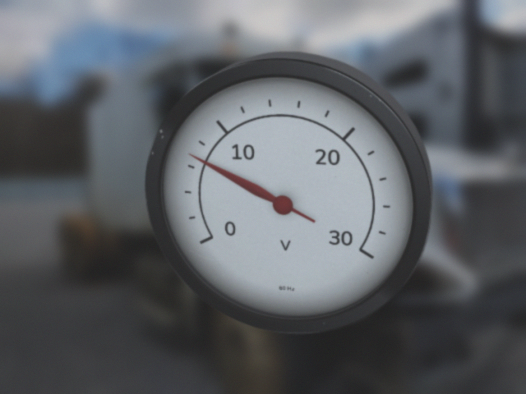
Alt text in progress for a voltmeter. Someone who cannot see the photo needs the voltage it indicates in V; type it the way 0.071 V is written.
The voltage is 7 V
